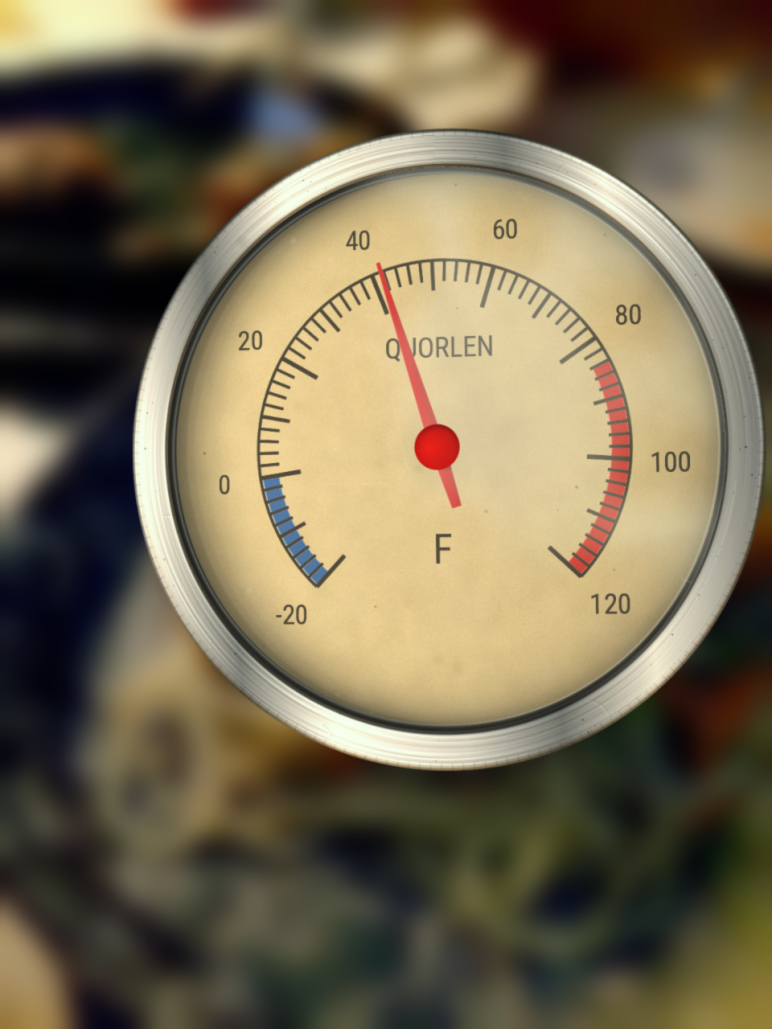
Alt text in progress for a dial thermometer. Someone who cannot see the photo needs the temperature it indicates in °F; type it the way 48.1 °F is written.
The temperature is 42 °F
